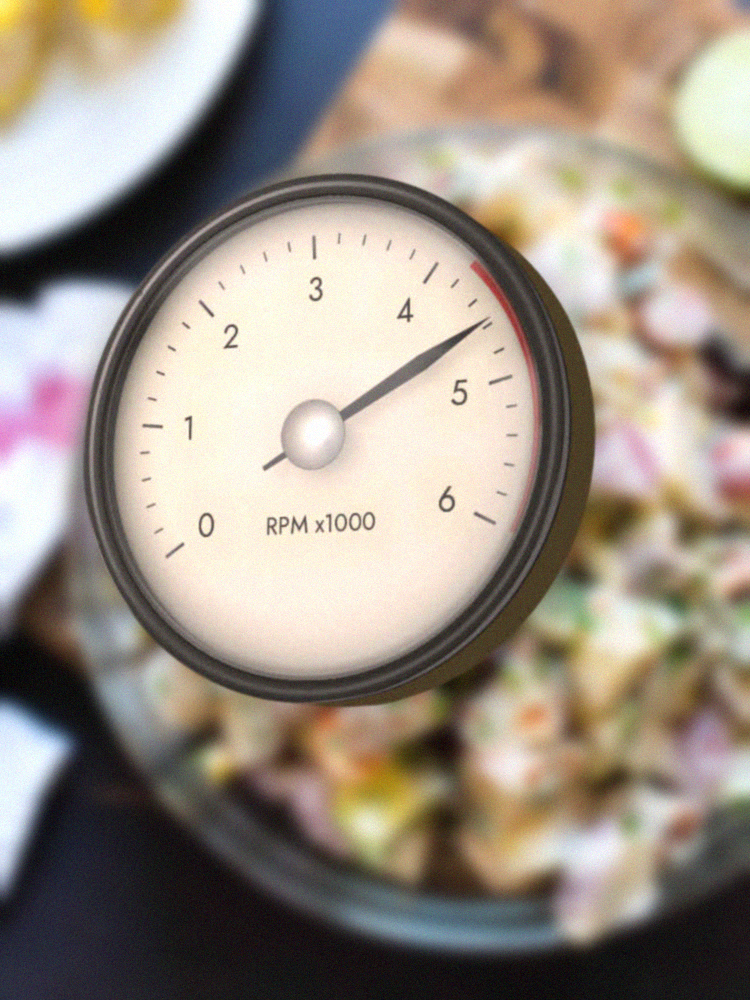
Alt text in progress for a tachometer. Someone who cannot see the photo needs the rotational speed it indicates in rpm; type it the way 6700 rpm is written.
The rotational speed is 4600 rpm
